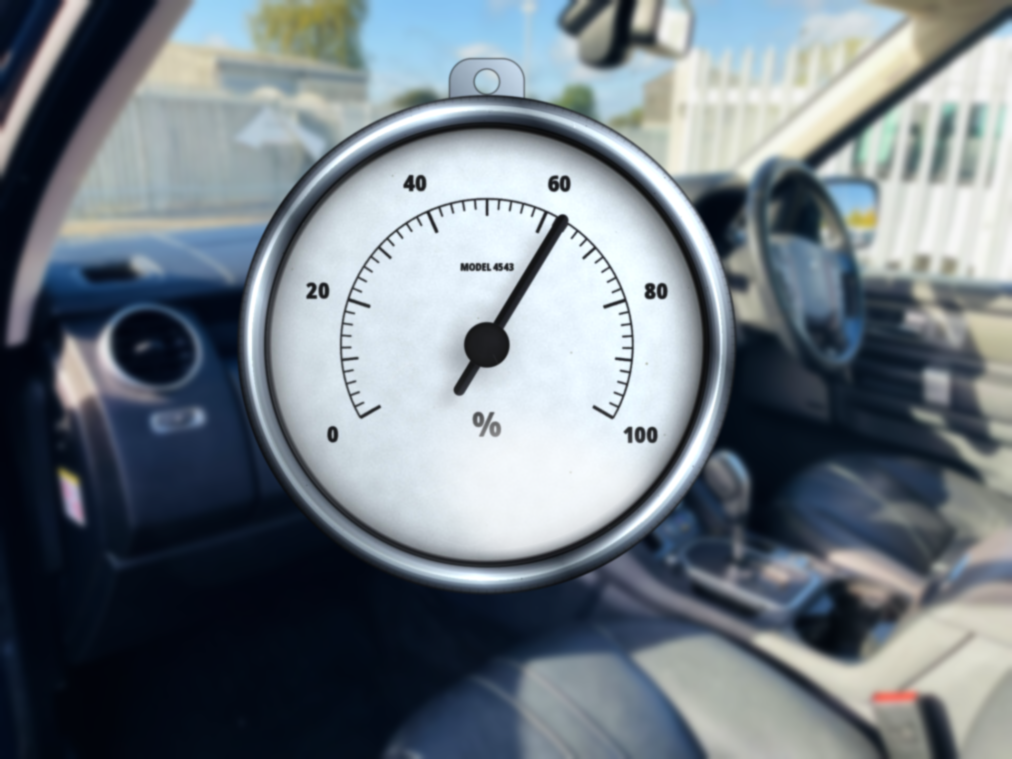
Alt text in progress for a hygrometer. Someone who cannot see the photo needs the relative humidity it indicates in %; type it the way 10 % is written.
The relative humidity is 63 %
